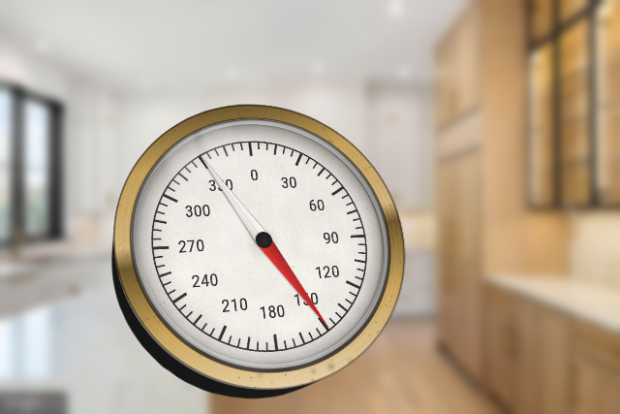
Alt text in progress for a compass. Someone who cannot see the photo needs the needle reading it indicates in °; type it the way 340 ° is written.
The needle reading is 150 °
